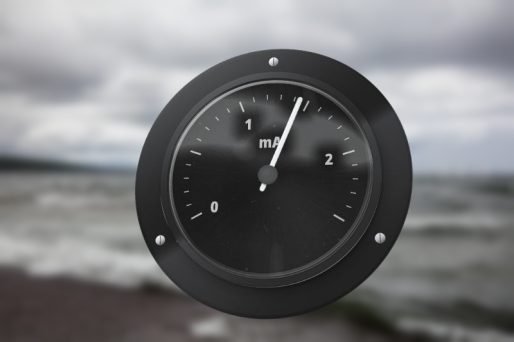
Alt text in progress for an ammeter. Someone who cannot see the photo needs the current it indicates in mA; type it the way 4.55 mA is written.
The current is 1.45 mA
